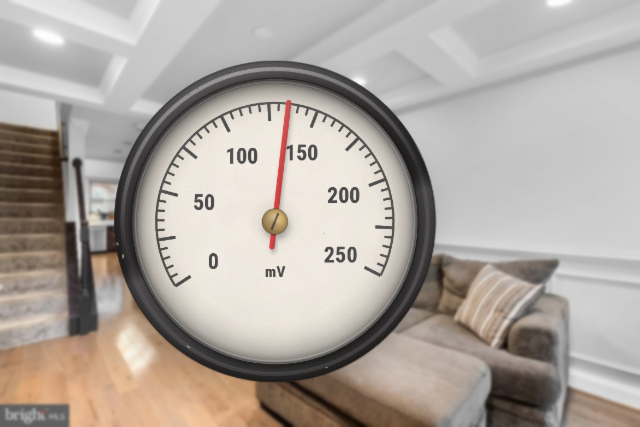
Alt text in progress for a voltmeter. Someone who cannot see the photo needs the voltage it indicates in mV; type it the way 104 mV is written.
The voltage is 135 mV
